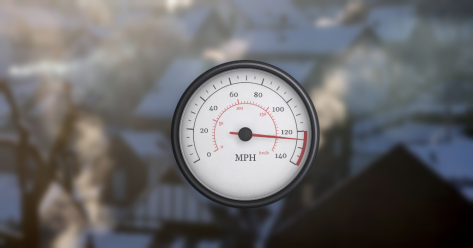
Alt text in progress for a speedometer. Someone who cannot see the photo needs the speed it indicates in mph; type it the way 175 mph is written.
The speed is 125 mph
